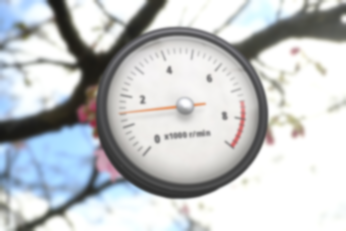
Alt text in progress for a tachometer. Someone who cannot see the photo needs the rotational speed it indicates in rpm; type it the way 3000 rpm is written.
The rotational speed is 1400 rpm
